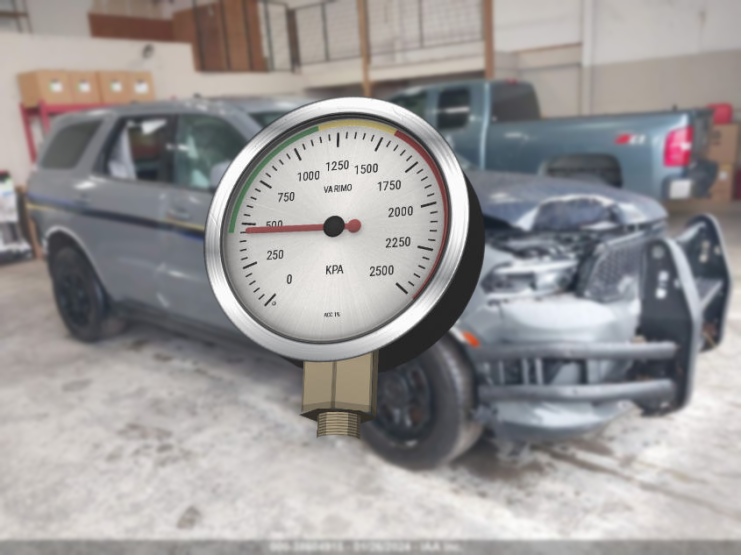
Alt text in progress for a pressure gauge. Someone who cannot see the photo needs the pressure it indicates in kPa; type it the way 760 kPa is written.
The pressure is 450 kPa
